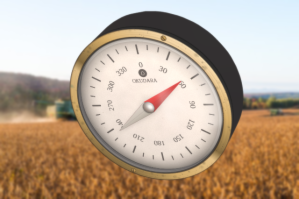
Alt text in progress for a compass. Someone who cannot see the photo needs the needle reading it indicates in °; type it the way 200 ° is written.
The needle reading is 55 °
